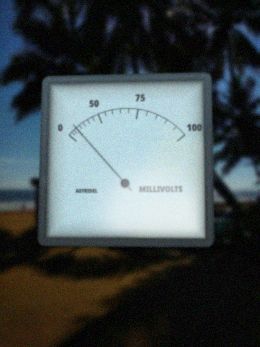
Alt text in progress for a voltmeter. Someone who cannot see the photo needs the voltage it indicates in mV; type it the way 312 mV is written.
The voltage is 25 mV
